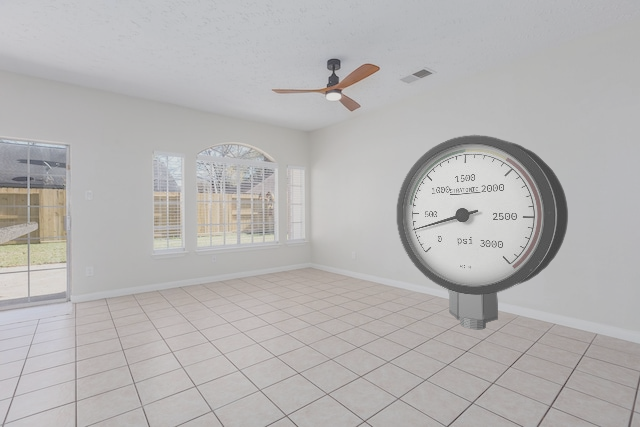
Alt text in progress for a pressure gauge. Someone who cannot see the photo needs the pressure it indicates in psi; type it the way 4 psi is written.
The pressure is 300 psi
